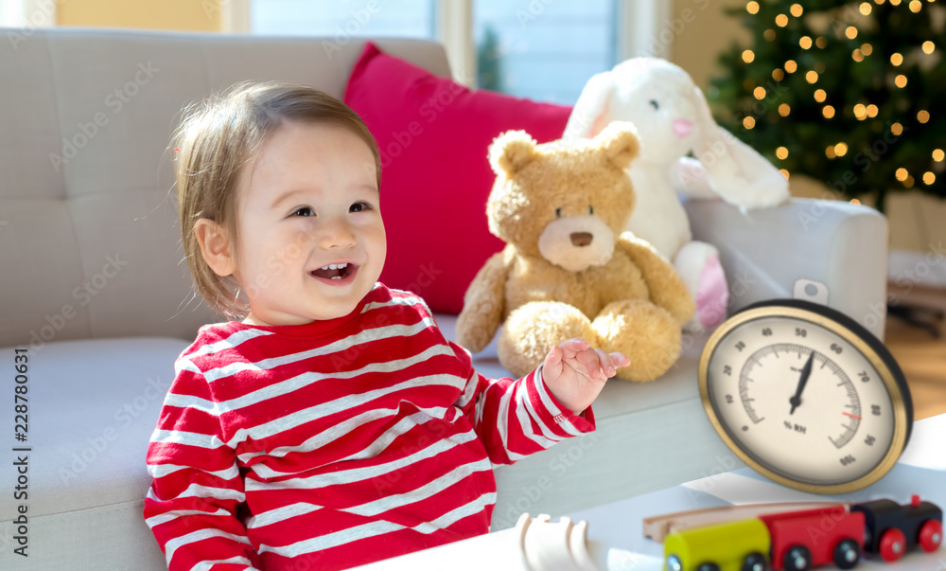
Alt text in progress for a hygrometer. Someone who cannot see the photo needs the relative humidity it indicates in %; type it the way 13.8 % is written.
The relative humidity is 55 %
